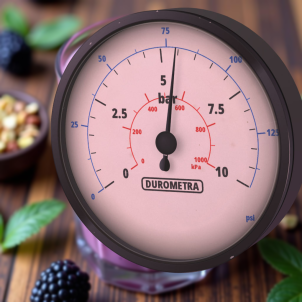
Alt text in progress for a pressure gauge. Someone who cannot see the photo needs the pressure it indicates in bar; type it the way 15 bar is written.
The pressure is 5.5 bar
